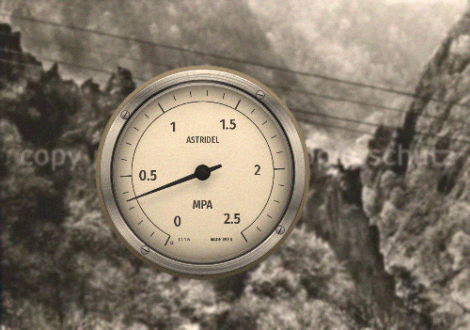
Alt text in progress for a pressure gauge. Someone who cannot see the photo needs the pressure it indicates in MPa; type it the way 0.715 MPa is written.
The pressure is 0.35 MPa
